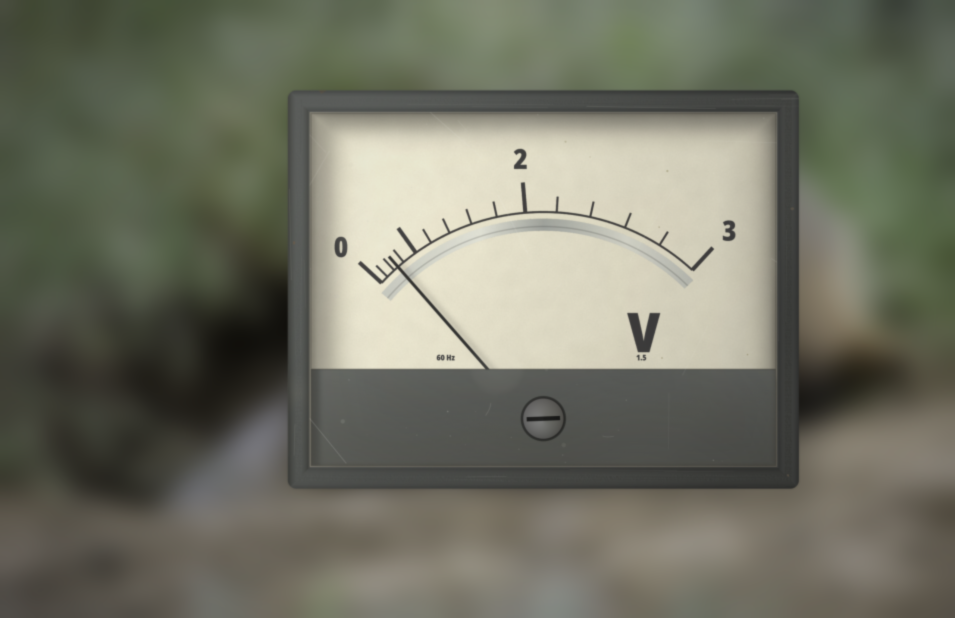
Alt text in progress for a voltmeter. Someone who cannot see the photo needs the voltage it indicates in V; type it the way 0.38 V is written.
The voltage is 0.7 V
